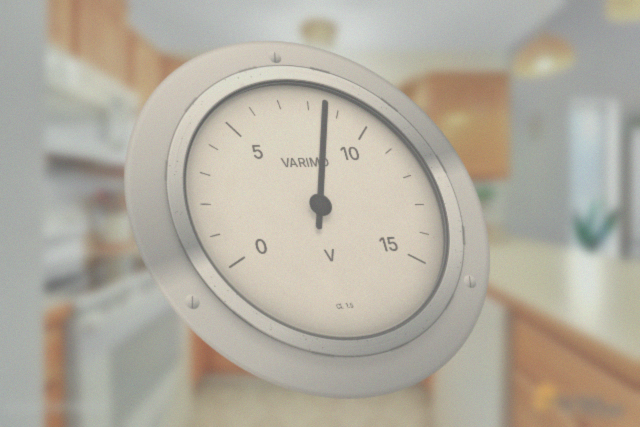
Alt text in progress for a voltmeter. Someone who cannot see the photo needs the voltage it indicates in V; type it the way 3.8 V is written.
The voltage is 8.5 V
